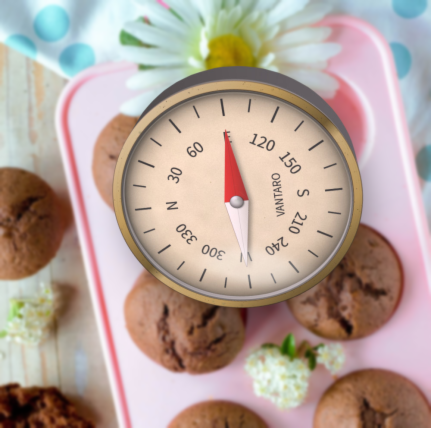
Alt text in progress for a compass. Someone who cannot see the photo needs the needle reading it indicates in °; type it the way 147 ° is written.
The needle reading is 90 °
